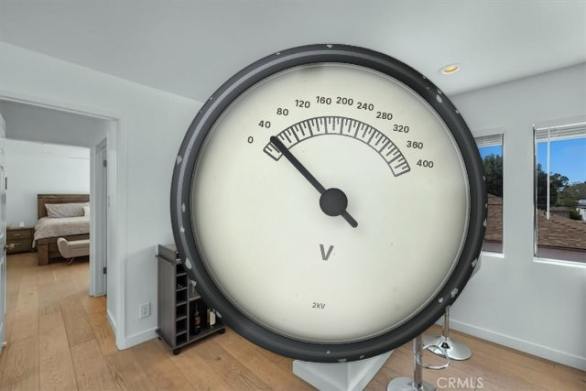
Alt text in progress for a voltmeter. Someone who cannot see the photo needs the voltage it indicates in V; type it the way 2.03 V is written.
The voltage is 30 V
